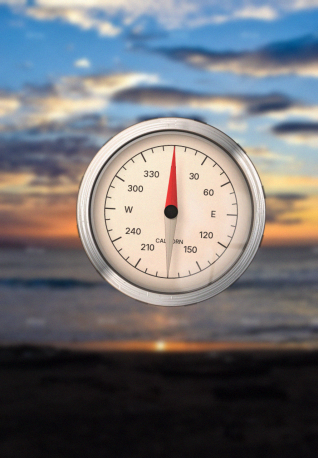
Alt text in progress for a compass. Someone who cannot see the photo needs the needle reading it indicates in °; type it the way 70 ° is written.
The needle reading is 0 °
